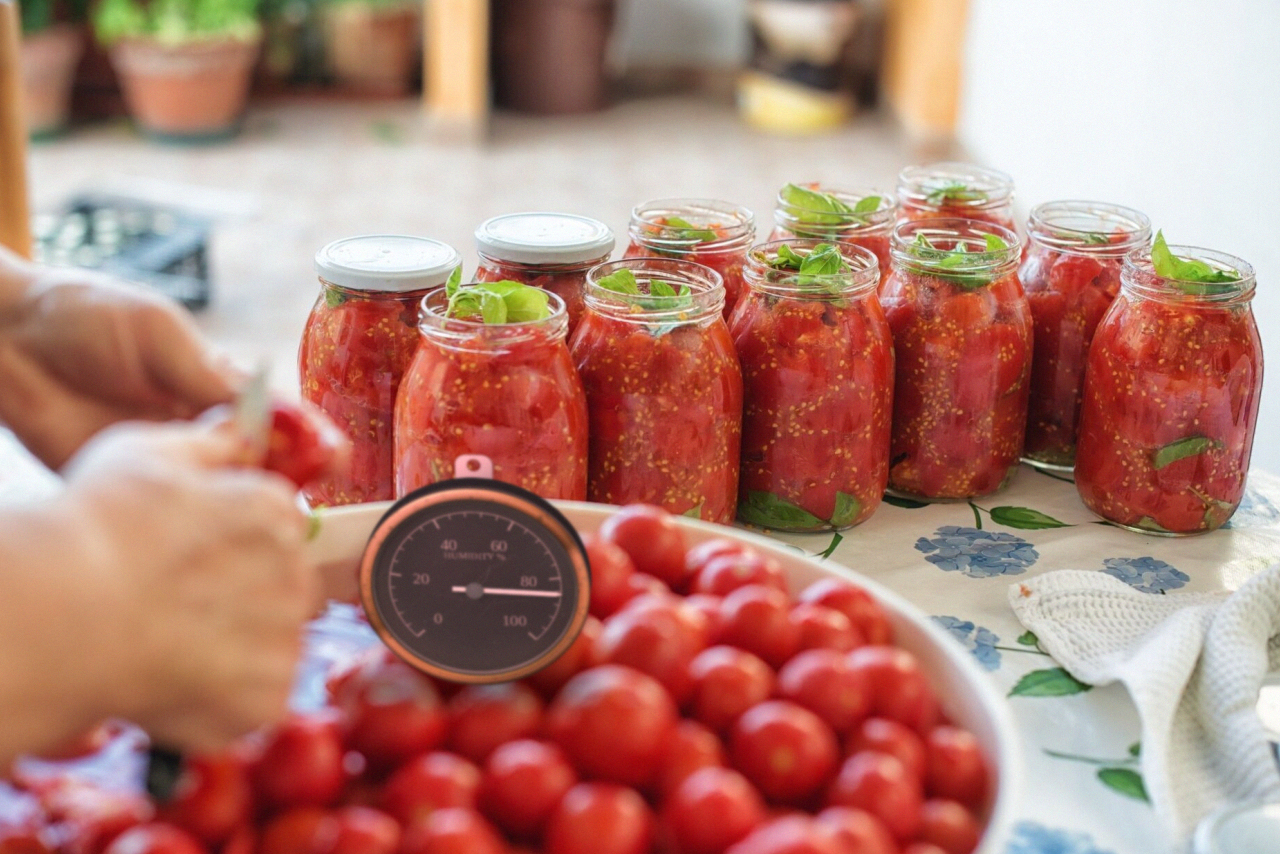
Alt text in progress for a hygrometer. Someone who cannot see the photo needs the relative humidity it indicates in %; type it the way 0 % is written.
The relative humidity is 84 %
